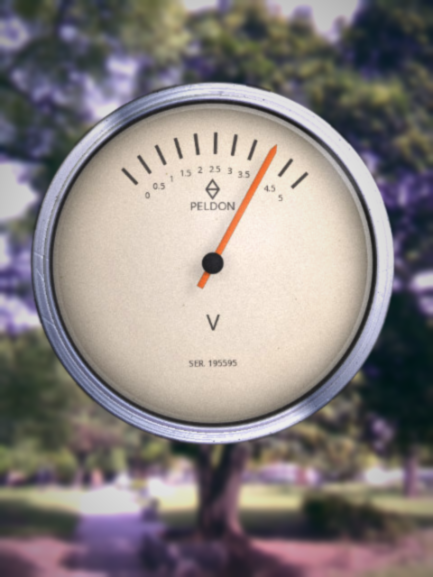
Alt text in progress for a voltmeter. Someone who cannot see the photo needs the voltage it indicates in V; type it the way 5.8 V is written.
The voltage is 4 V
